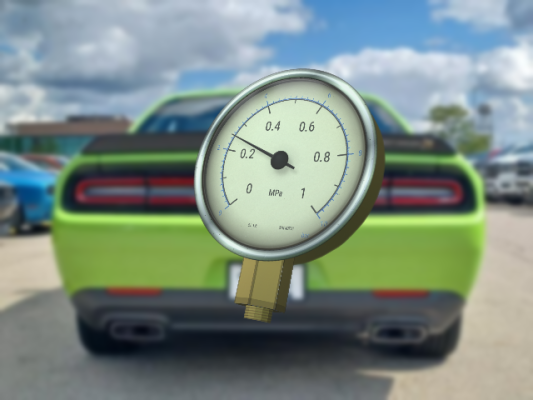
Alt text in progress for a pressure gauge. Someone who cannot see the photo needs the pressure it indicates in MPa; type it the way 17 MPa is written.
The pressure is 0.25 MPa
